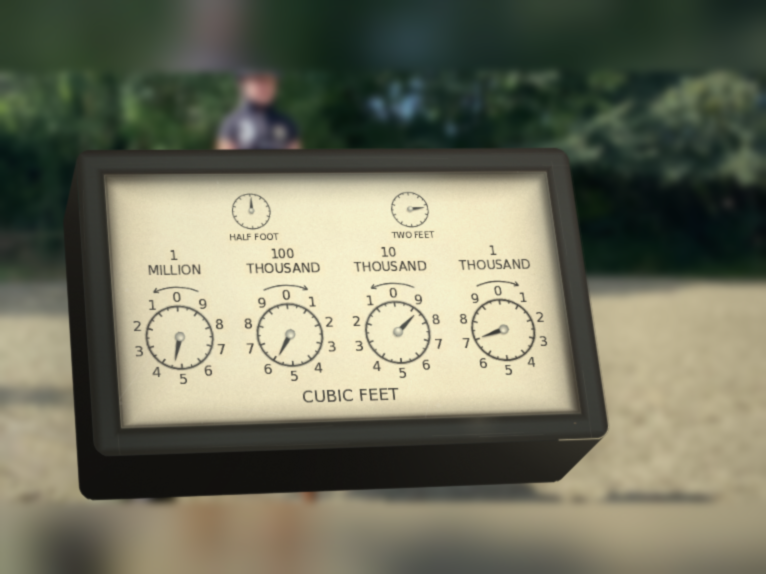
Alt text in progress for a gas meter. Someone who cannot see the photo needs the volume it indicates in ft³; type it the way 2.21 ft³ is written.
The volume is 458700 ft³
